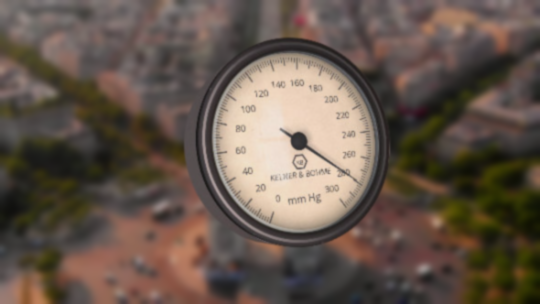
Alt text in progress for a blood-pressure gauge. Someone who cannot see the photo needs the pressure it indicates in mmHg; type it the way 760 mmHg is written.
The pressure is 280 mmHg
